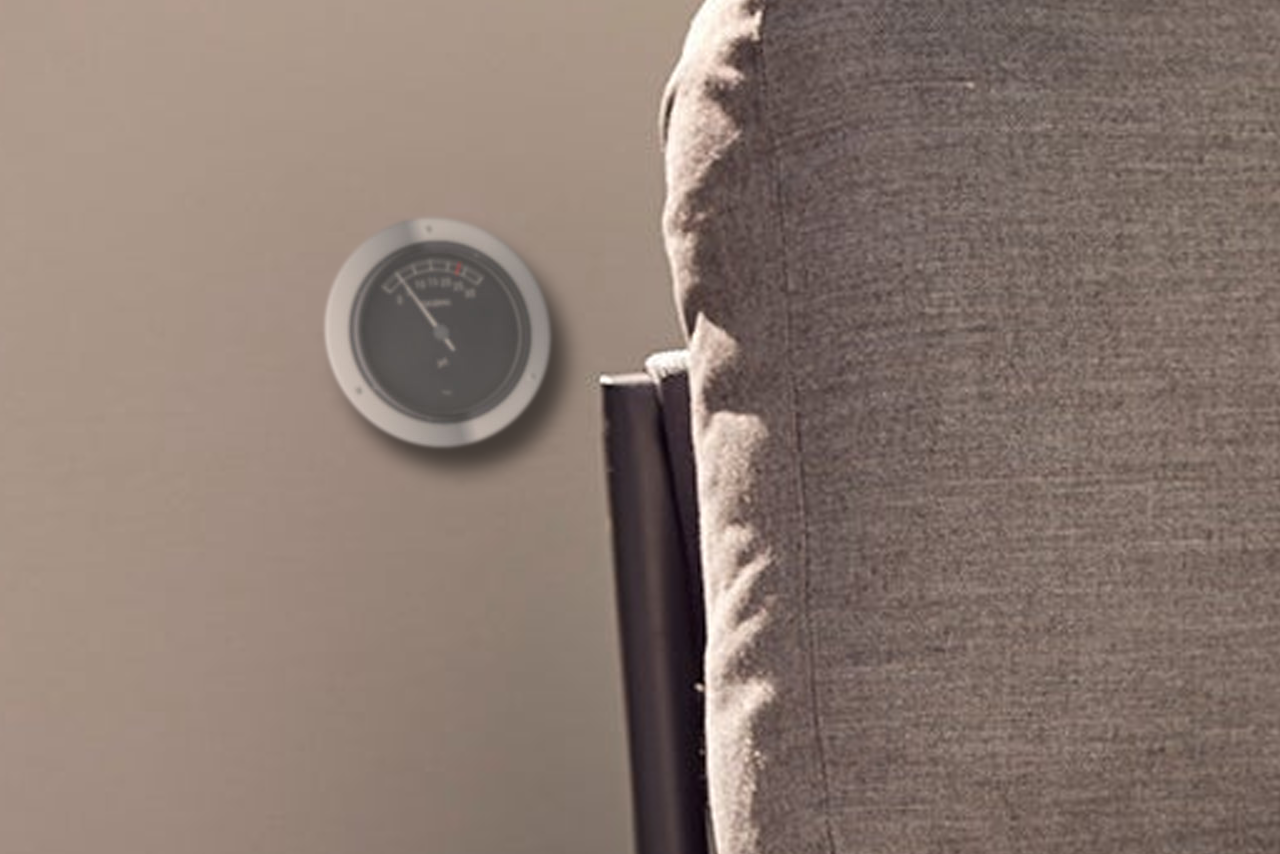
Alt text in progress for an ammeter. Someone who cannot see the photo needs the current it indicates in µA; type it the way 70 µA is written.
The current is 5 µA
